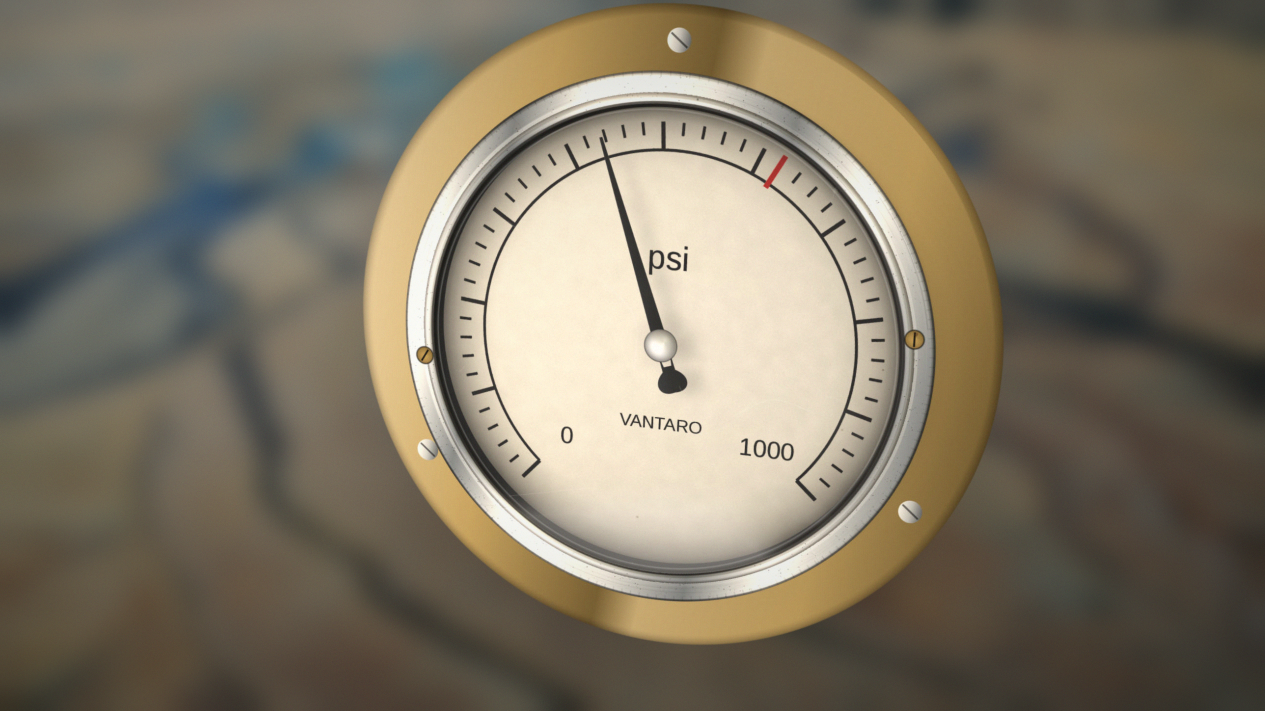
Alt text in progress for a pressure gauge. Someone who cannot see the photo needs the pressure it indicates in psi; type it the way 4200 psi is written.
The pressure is 440 psi
